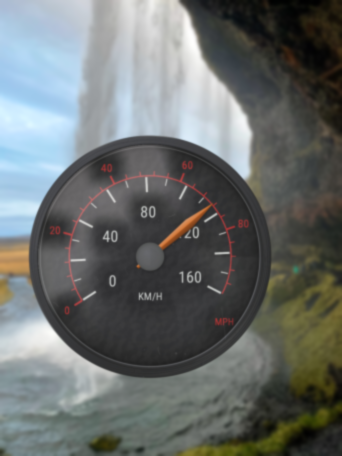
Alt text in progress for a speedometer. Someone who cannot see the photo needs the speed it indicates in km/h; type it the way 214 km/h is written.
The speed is 115 km/h
